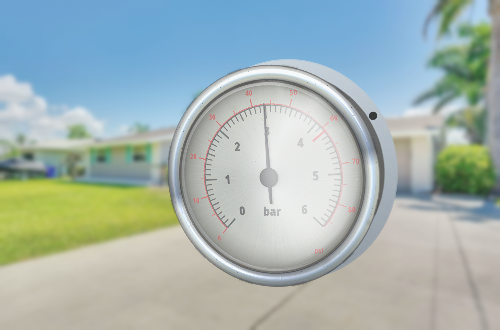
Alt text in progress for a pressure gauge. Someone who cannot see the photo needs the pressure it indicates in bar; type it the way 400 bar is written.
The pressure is 3 bar
